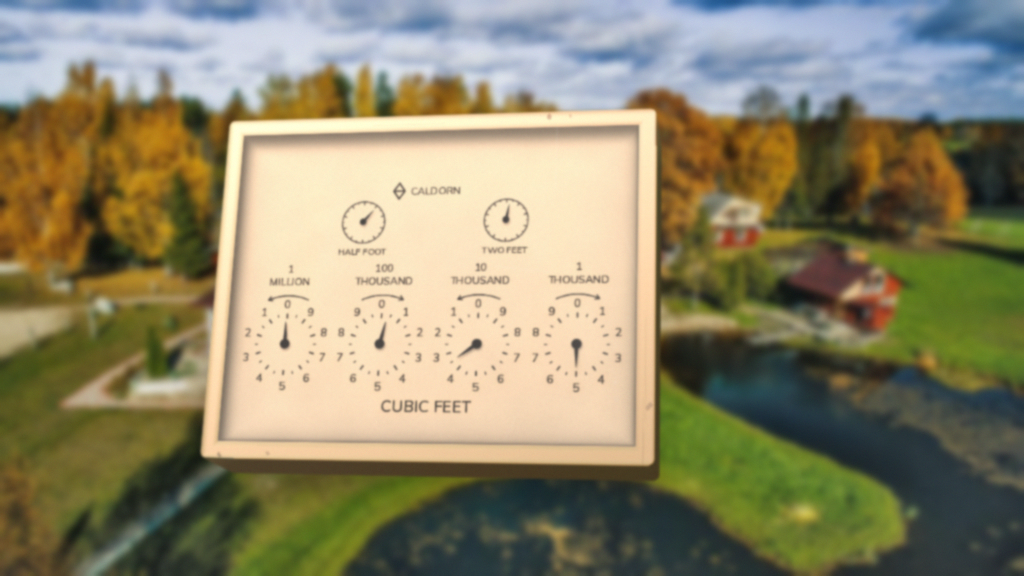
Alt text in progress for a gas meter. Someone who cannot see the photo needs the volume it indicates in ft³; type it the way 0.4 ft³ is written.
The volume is 3500 ft³
